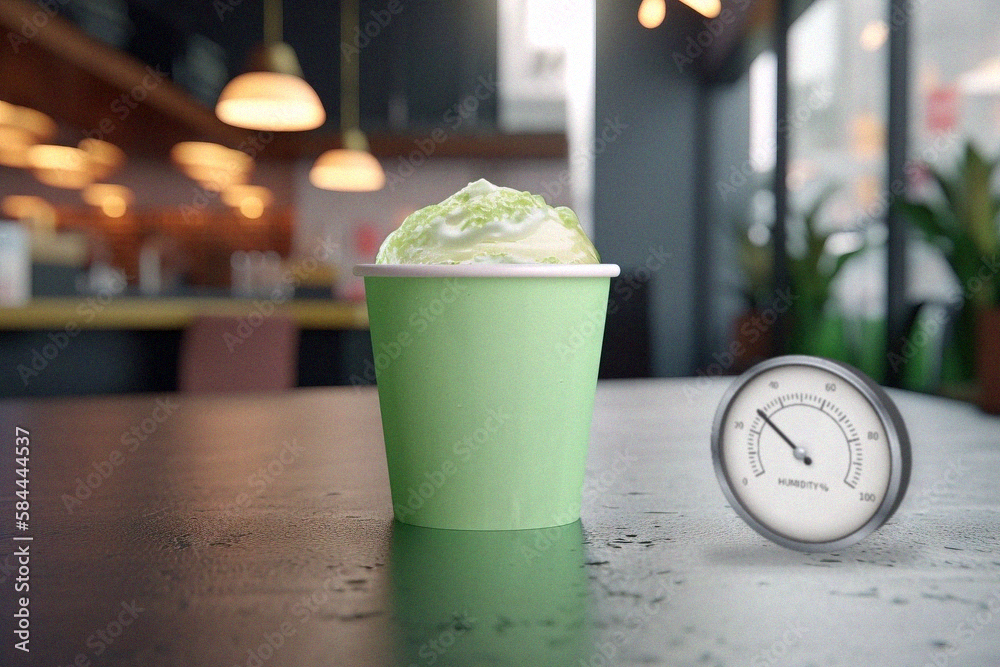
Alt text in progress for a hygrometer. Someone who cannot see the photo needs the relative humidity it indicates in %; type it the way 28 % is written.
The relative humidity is 30 %
